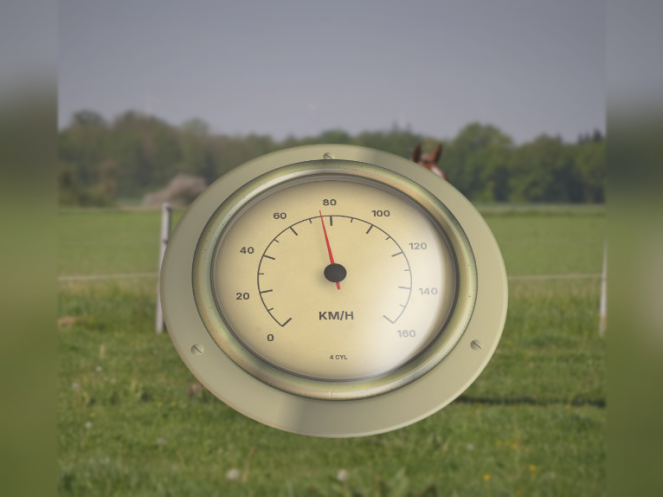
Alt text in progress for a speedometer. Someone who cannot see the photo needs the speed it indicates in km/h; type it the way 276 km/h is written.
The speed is 75 km/h
